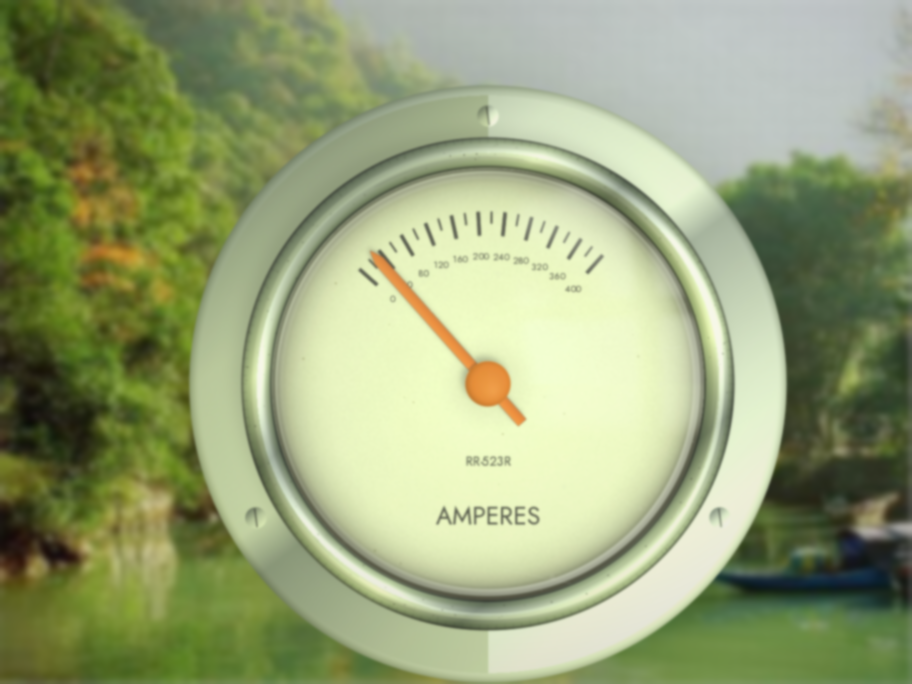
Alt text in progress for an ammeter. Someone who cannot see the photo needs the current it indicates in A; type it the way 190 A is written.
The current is 30 A
